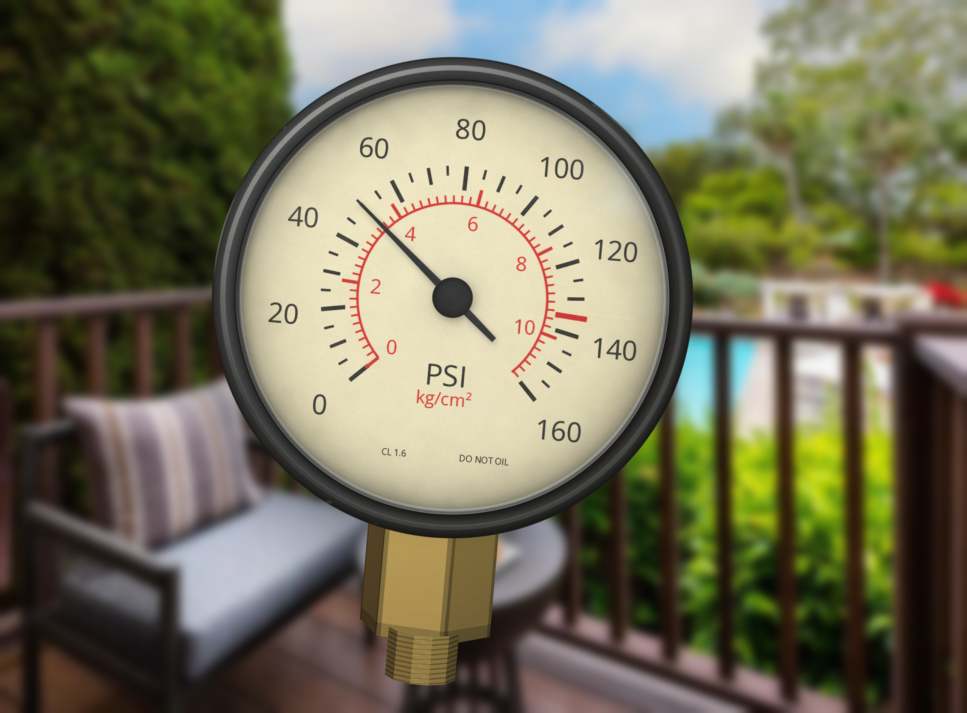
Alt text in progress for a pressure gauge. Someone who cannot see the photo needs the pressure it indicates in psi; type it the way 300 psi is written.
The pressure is 50 psi
